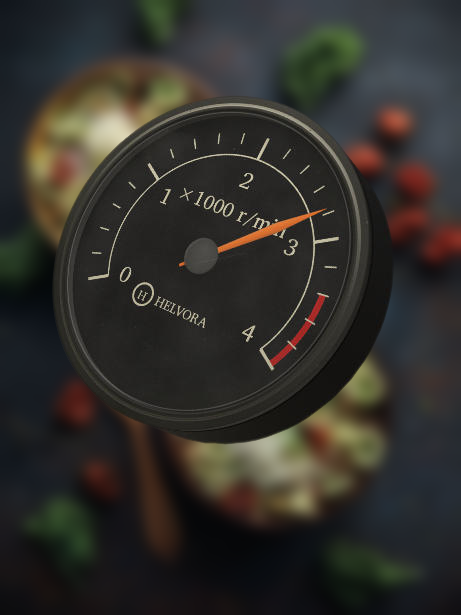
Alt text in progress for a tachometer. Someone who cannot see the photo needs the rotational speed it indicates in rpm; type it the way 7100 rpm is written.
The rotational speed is 2800 rpm
